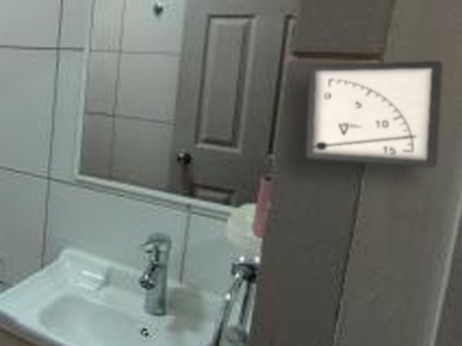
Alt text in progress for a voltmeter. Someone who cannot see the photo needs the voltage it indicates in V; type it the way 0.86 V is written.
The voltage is 13 V
